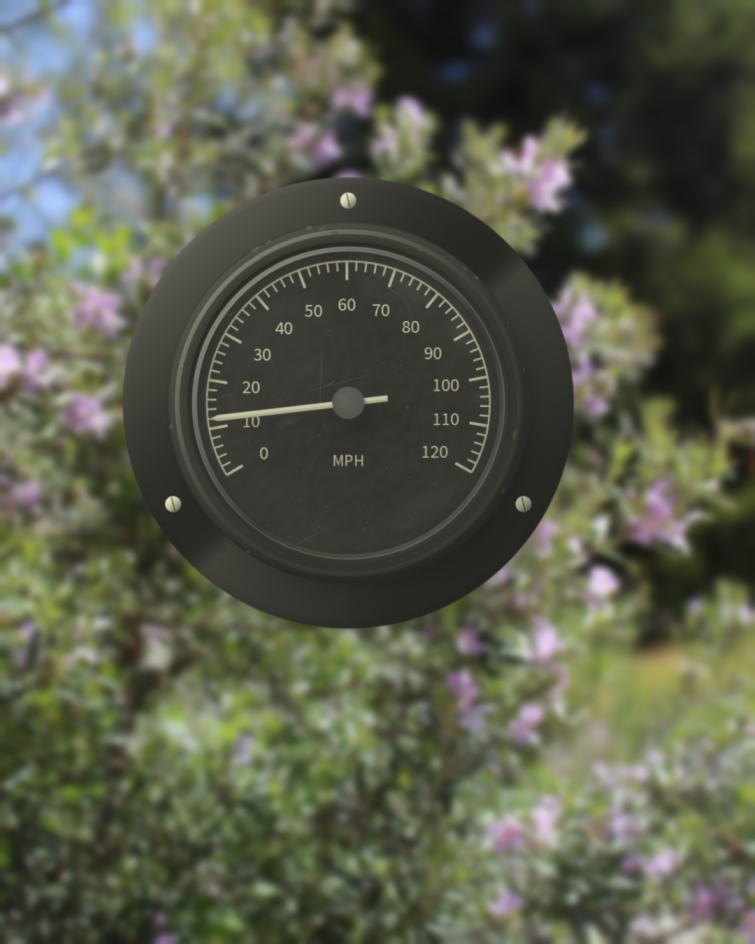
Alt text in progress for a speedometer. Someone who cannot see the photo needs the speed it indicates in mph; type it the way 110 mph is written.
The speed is 12 mph
